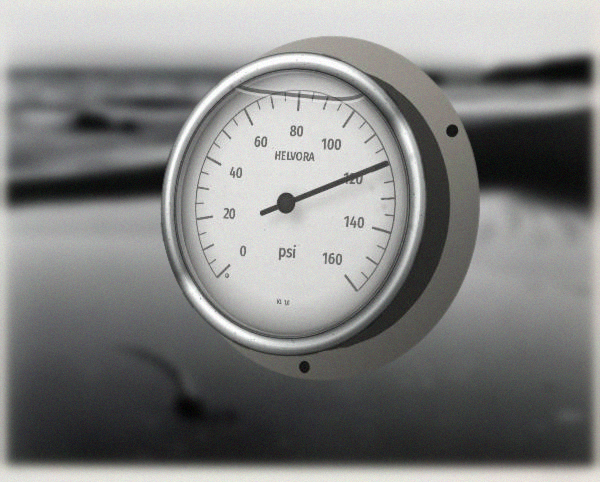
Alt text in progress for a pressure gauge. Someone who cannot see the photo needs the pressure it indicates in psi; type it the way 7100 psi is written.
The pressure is 120 psi
